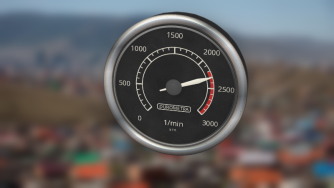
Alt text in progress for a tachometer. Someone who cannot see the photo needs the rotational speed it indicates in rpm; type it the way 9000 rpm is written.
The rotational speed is 2300 rpm
